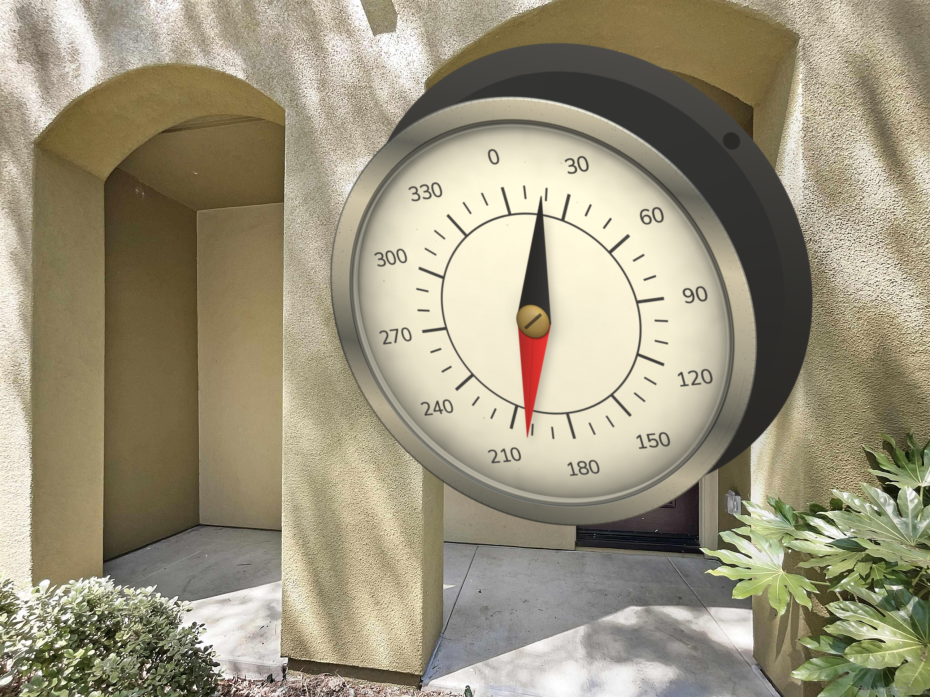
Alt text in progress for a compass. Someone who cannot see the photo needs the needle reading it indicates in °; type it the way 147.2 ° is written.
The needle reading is 200 °
